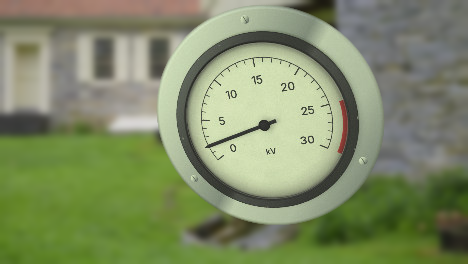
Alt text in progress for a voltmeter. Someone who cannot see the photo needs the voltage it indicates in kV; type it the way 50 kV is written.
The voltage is 2 kV
